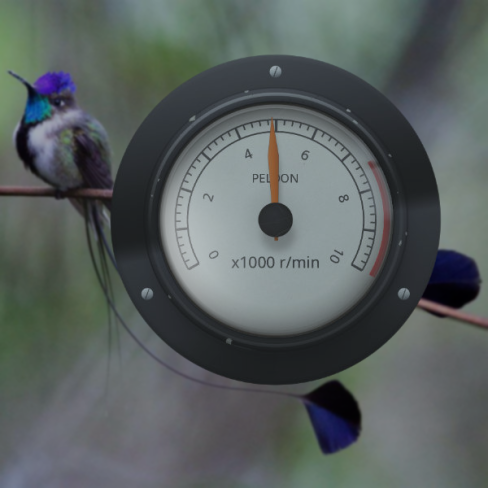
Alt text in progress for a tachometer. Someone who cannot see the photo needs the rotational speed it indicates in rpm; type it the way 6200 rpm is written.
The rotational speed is 4900 rpm
